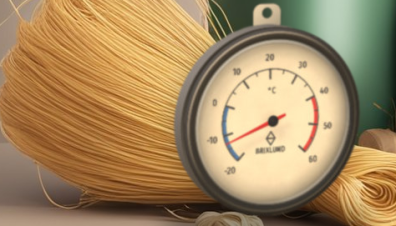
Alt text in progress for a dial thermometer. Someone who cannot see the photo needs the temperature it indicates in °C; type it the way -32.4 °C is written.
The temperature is -12.5 °C
